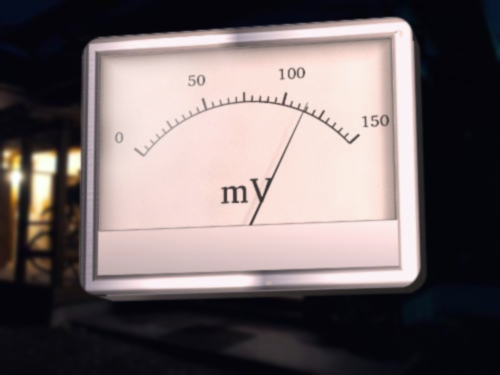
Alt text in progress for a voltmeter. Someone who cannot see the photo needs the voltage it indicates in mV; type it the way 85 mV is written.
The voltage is 115 mV
